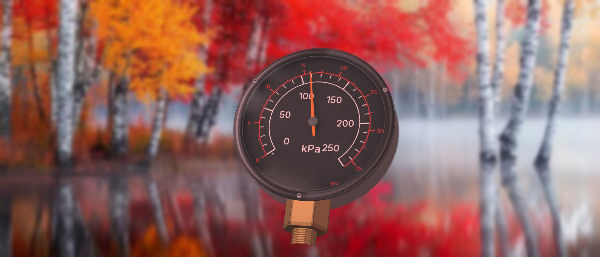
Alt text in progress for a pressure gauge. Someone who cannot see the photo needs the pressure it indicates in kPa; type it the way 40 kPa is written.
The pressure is 110 kPa
